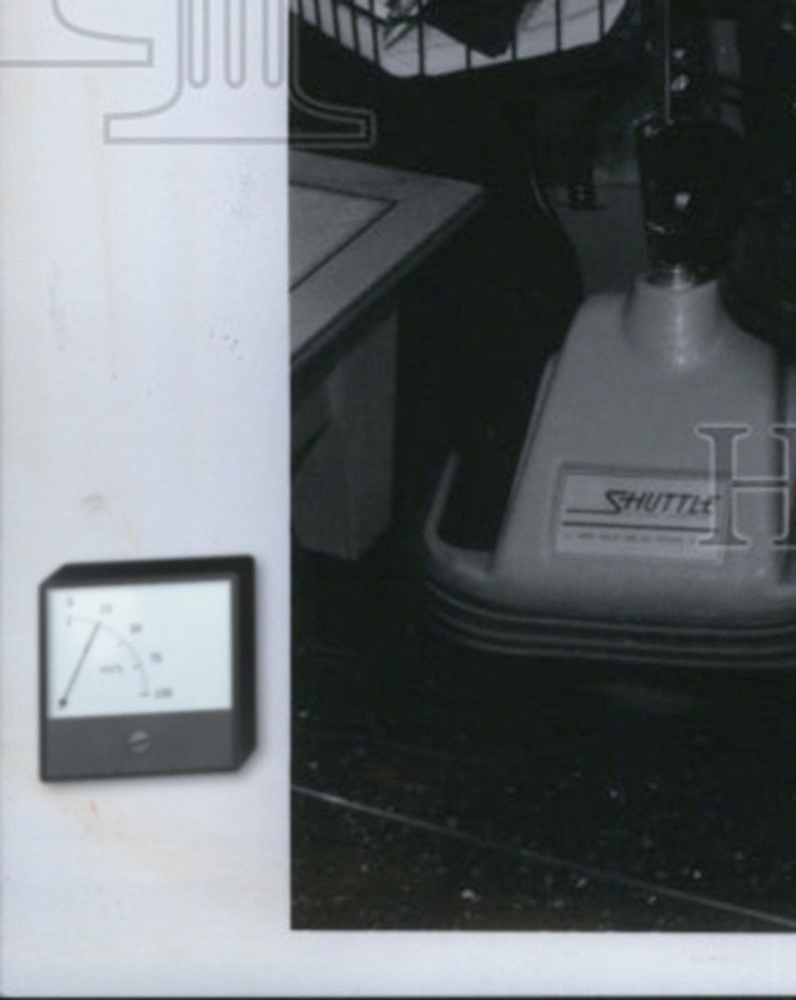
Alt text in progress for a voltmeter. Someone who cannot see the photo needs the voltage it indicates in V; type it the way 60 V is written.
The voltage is 25 V
